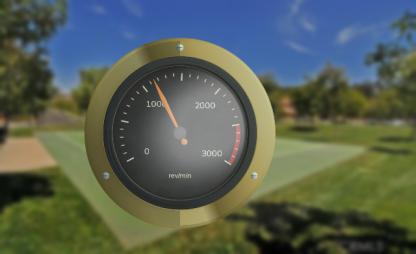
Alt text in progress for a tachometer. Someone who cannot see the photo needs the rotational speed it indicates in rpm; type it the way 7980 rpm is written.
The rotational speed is 1150 rpm
